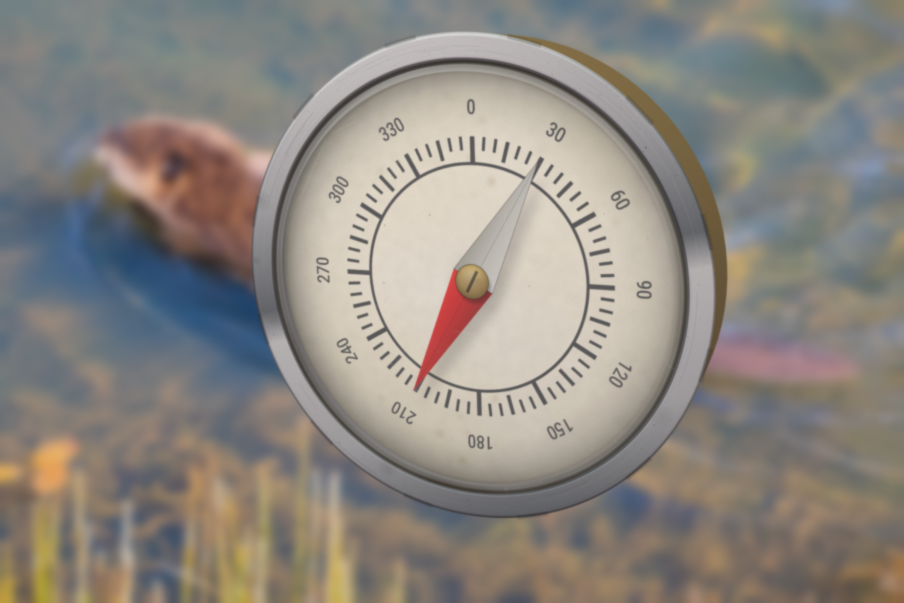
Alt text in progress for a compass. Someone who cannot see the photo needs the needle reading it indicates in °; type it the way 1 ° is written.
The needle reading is 210 °
